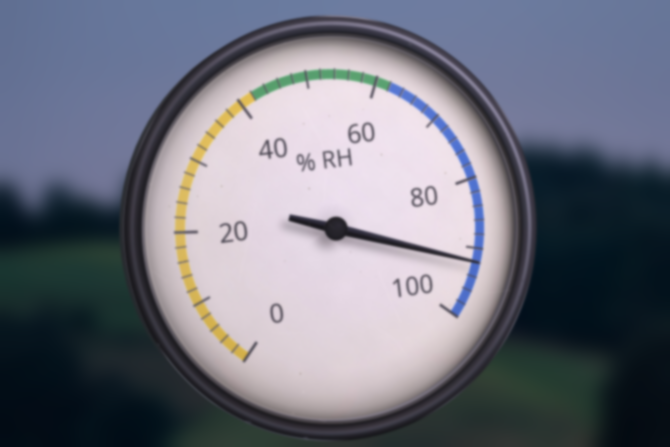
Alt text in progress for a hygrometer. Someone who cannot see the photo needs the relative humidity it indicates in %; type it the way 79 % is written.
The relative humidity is 92 %
